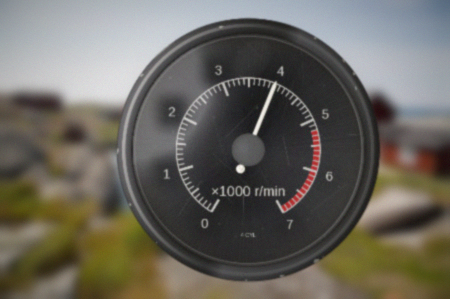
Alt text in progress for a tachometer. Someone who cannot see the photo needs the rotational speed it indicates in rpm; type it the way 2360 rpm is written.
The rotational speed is 4000 rpm
